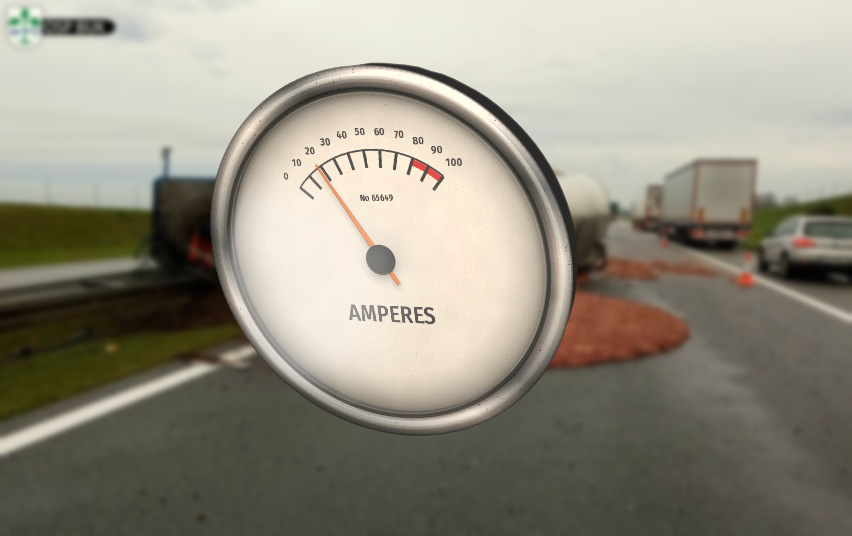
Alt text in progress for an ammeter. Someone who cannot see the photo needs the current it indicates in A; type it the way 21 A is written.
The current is 20 A
